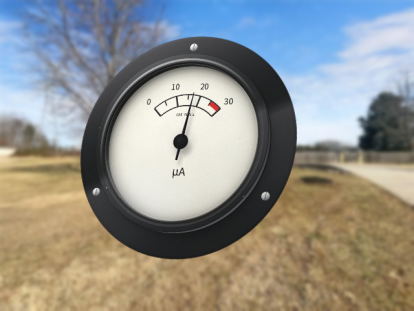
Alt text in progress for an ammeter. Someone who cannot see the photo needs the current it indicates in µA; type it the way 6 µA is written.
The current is 17.5 µA
